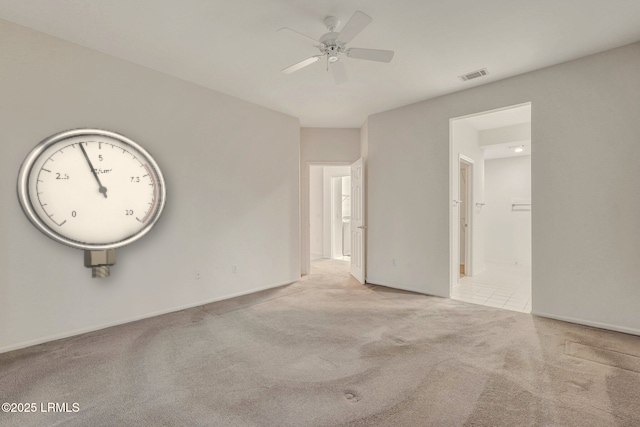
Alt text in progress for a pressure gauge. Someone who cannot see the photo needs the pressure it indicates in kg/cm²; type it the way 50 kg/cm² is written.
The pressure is 4.25 kg/cm²
